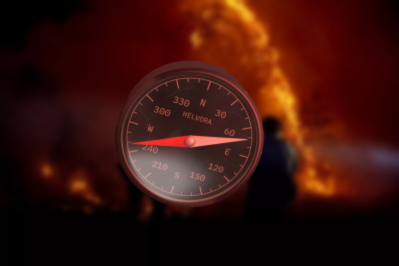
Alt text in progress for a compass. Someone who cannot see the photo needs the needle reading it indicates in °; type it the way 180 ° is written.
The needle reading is 250 °
